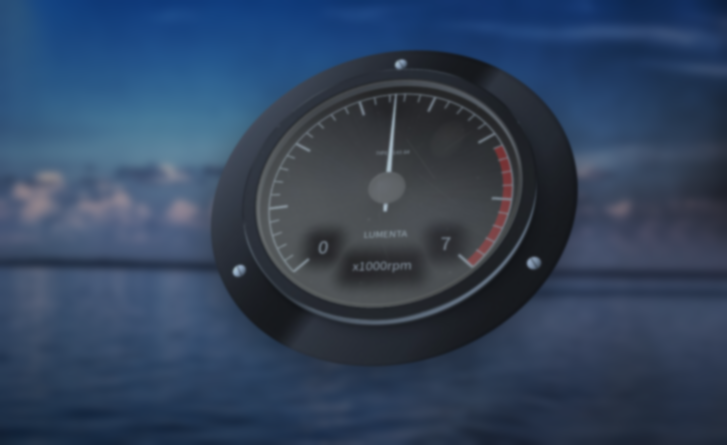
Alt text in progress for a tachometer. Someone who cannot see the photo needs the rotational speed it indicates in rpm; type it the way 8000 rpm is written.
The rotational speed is 3500 rpm
